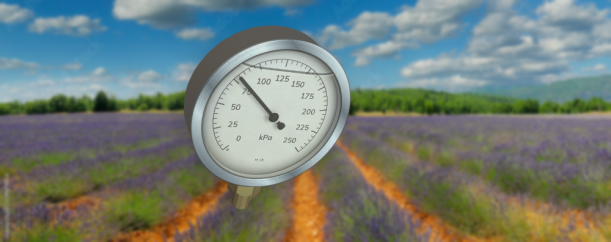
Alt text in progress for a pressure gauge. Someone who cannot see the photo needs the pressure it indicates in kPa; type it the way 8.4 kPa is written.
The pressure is 80 kPa
